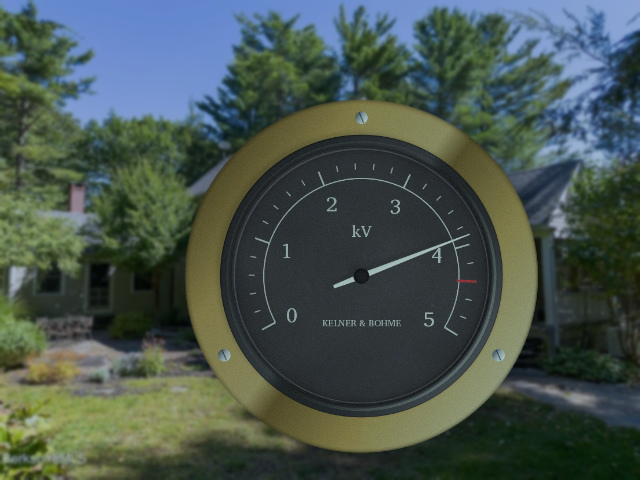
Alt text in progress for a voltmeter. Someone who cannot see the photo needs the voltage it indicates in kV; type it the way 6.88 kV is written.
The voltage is 3.9 kV
